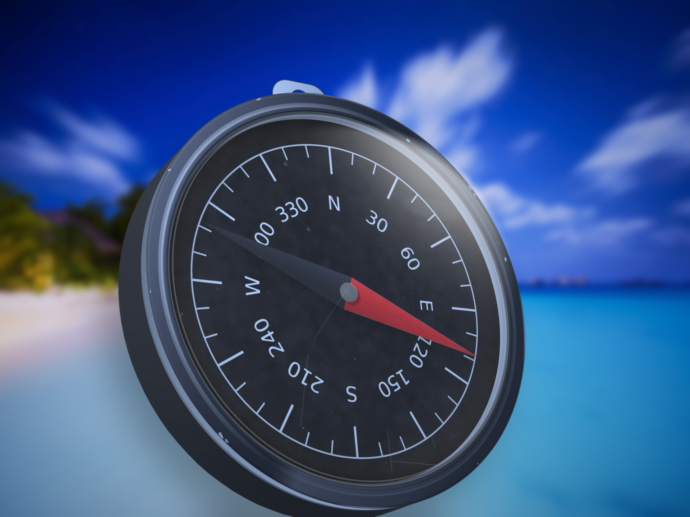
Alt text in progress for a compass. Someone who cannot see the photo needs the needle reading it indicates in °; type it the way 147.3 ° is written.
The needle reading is 110 °
